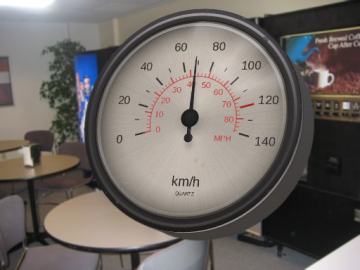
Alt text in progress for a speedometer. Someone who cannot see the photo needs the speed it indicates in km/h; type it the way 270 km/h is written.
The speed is 70 km/h
